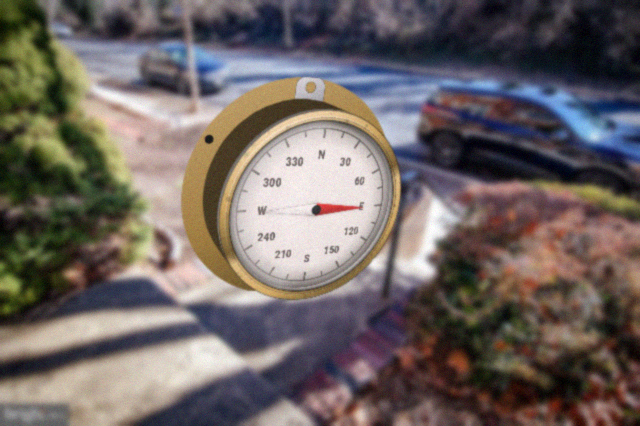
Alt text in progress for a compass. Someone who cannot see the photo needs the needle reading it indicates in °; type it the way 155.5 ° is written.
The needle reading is 90 °
